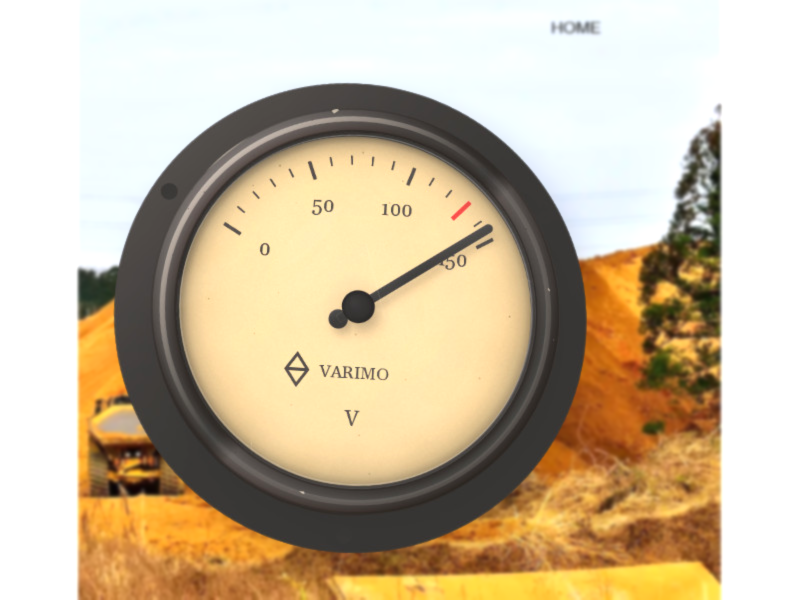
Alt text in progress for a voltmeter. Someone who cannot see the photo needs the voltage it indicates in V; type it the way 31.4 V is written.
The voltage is 145 V
